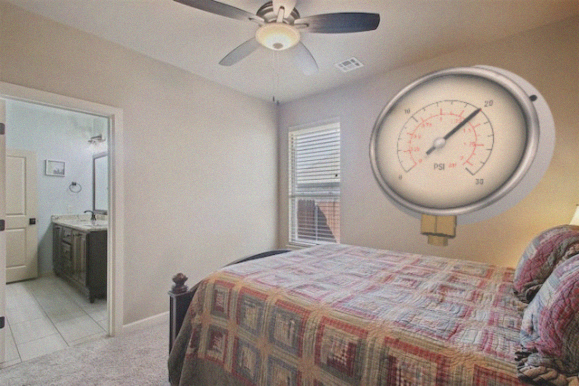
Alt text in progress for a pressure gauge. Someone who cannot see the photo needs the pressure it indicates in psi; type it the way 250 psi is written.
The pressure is 20 psi
